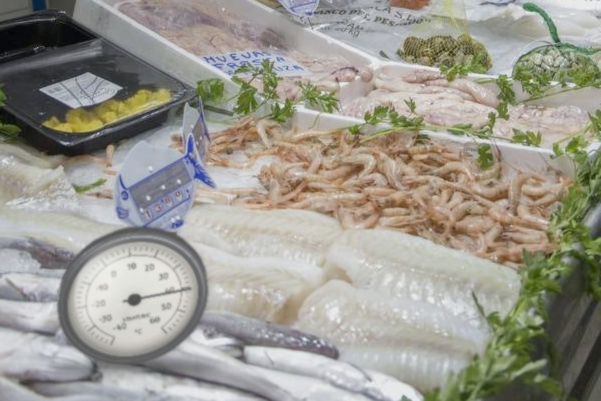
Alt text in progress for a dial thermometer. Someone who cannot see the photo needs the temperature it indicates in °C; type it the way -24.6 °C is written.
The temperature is 40 °C
